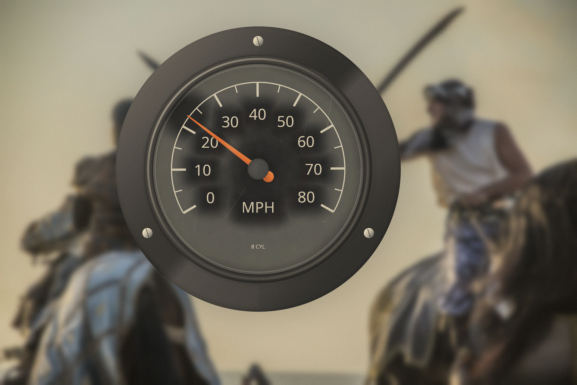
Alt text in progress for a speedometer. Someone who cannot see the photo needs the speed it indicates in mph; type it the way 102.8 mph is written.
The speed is 22.5 mph
